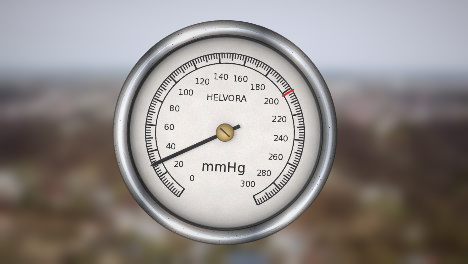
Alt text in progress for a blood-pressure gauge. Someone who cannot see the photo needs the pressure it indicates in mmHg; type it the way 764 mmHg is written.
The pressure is 30 mmHg
